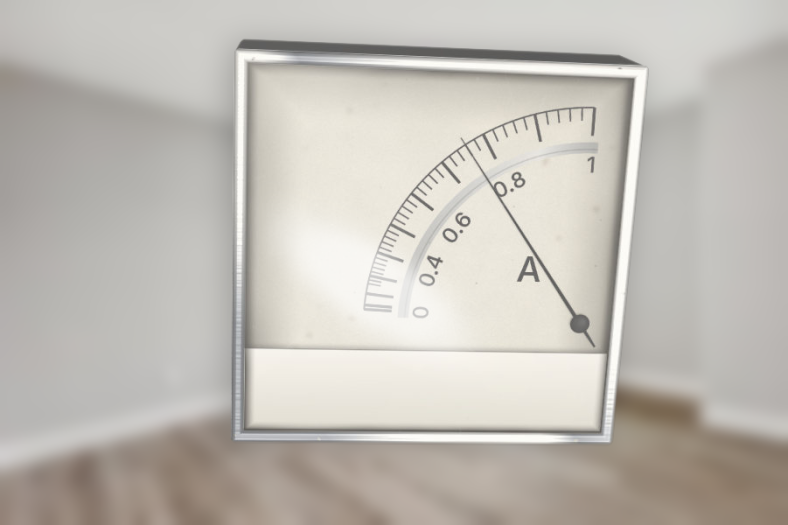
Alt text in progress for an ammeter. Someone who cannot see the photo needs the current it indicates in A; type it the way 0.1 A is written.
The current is 0.76 A
